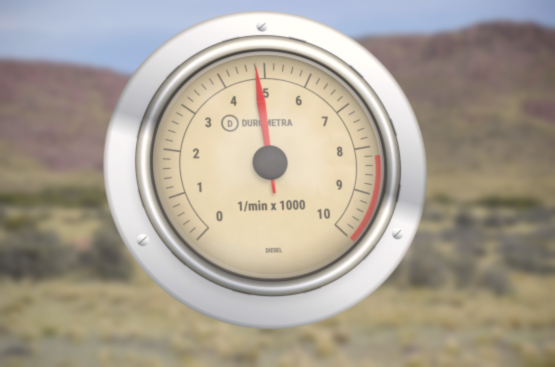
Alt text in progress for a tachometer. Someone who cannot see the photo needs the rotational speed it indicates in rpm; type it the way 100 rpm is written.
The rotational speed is 4800 rpm
